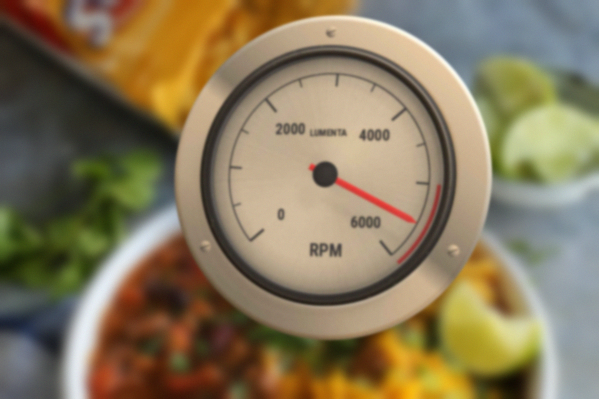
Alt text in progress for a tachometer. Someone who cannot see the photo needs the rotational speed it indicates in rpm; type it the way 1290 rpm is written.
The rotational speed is 5500 rpm
